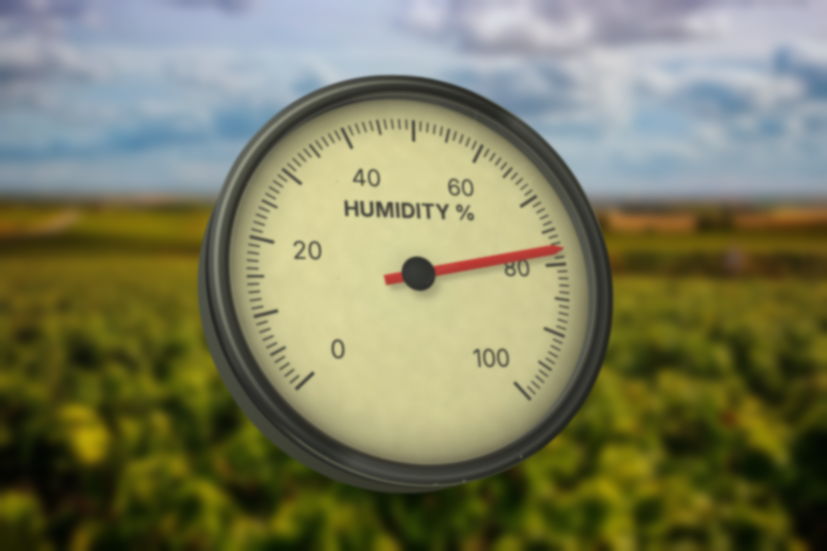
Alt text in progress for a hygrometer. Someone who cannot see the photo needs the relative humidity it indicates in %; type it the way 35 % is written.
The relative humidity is 78 %
